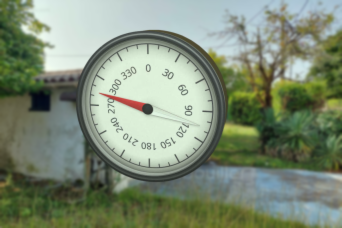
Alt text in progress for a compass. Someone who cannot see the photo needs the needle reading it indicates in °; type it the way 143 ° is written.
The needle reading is 285 °
